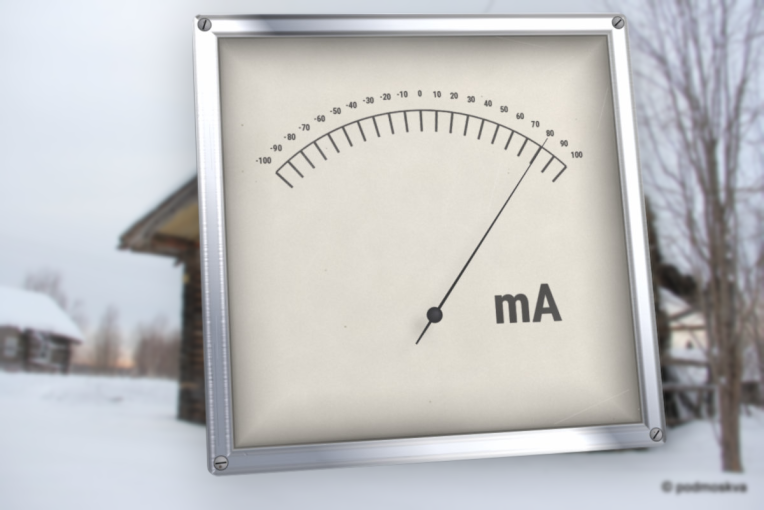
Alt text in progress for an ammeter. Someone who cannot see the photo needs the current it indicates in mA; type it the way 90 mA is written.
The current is 80 mA
